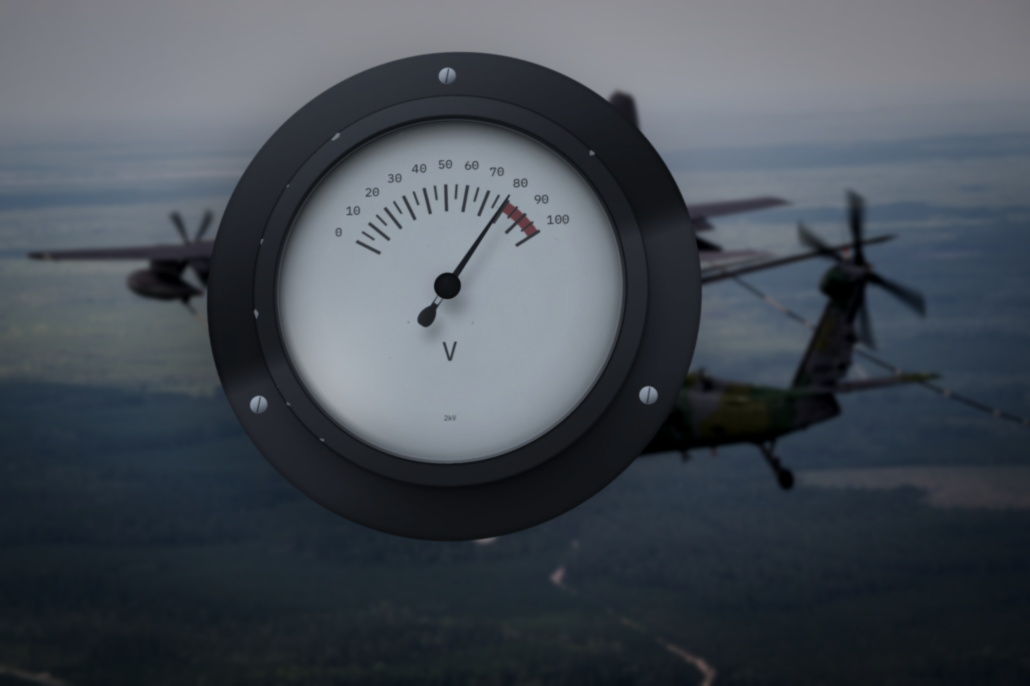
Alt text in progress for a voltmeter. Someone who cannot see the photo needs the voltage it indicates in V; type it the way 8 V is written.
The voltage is 80 V
